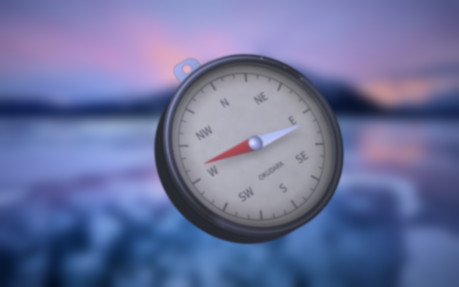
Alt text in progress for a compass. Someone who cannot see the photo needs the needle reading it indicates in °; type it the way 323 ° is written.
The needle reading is 280 °
